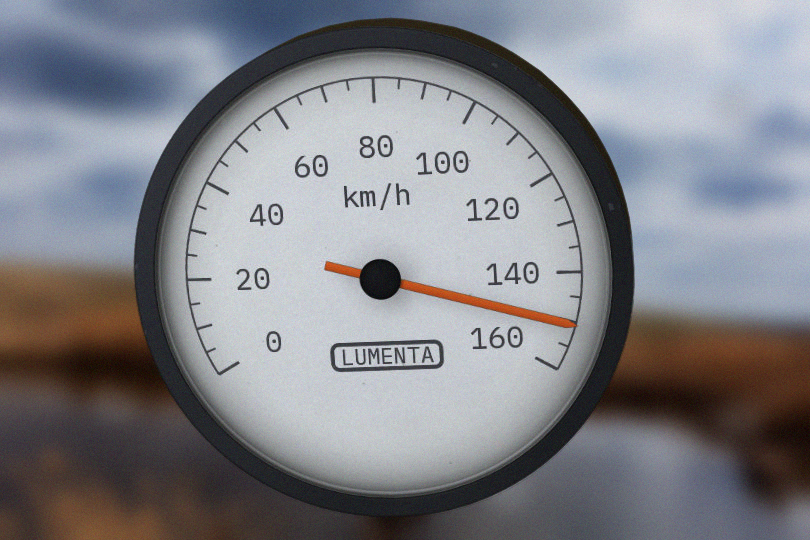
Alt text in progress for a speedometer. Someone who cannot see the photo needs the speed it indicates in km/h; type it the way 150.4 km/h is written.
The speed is 150 km/h
